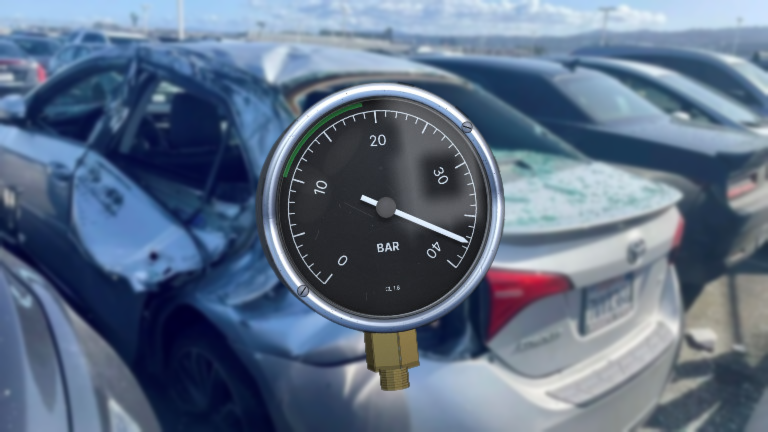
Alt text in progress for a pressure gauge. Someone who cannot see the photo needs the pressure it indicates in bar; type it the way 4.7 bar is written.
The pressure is 37.5 bar
